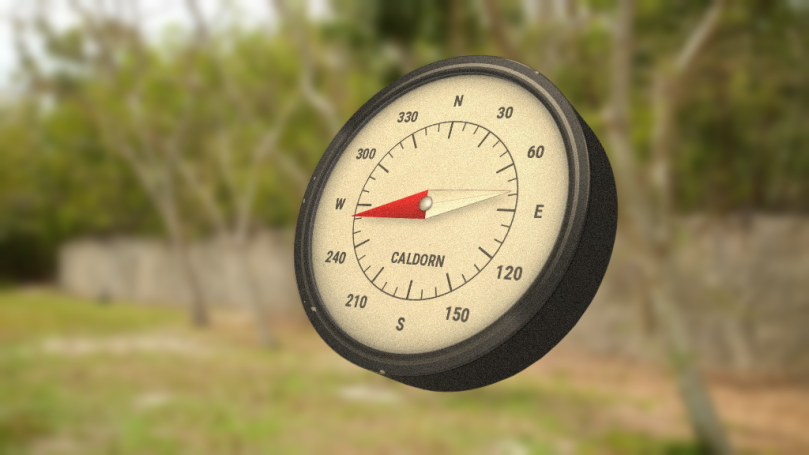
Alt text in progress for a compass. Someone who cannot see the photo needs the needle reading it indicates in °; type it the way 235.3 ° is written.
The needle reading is 260 °
